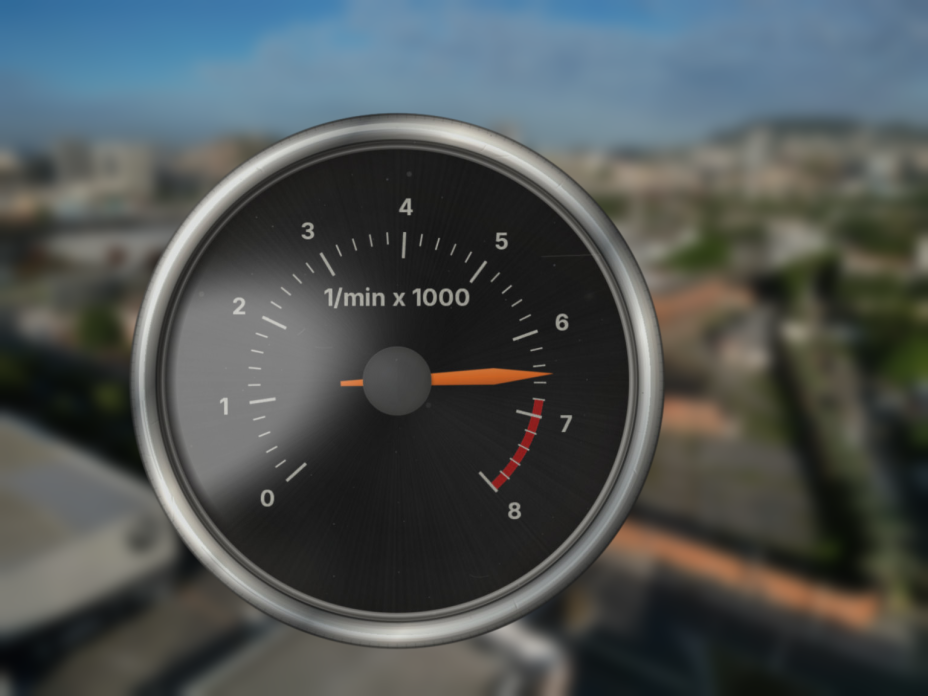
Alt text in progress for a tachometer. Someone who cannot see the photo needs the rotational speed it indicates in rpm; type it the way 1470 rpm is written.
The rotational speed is 6500 rpm
